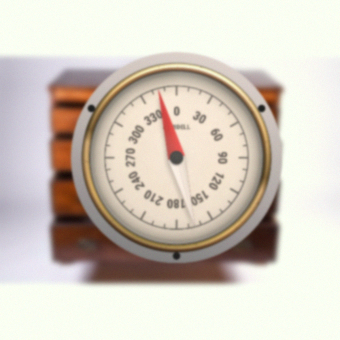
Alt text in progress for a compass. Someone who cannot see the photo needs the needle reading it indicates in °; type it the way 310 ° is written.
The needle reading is 345 °
